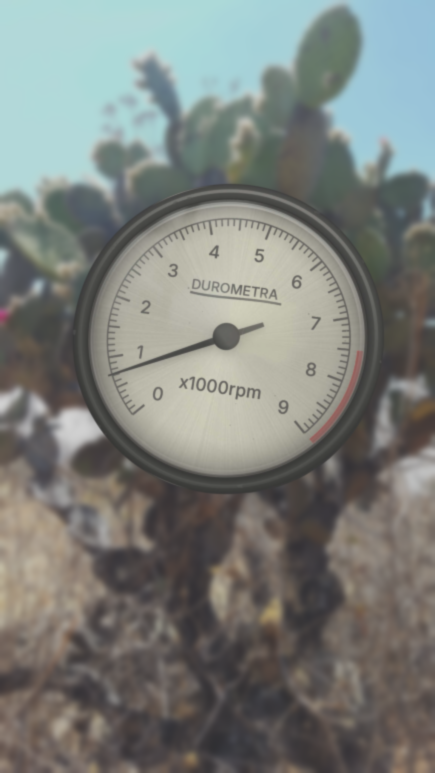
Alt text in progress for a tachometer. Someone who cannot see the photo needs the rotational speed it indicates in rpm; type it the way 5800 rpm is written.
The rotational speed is 700 rpm
